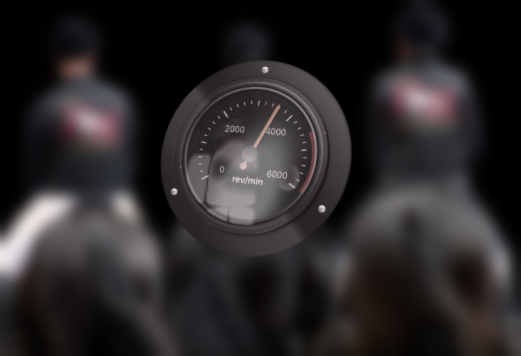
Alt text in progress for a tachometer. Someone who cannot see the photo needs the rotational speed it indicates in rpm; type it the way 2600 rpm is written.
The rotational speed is 3600 rpm
